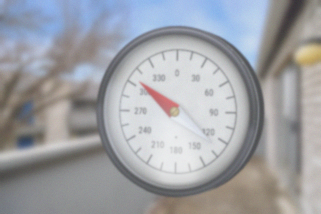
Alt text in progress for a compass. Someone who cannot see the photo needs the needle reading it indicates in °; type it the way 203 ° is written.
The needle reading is 307.5 °
